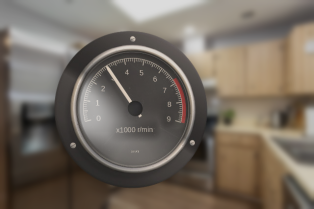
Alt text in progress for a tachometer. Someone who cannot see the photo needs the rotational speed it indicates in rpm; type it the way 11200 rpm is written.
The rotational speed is 3000 rpm
